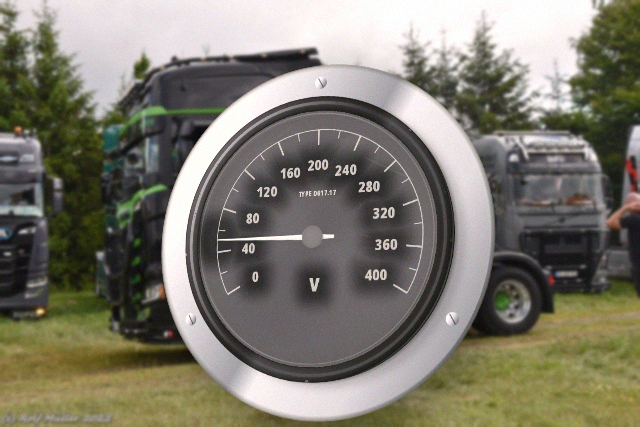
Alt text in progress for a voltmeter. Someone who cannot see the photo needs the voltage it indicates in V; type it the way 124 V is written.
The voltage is 50 V
